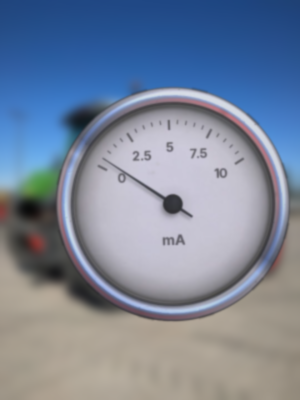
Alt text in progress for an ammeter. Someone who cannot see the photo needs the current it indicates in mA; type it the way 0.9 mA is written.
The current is 0.5 mA
